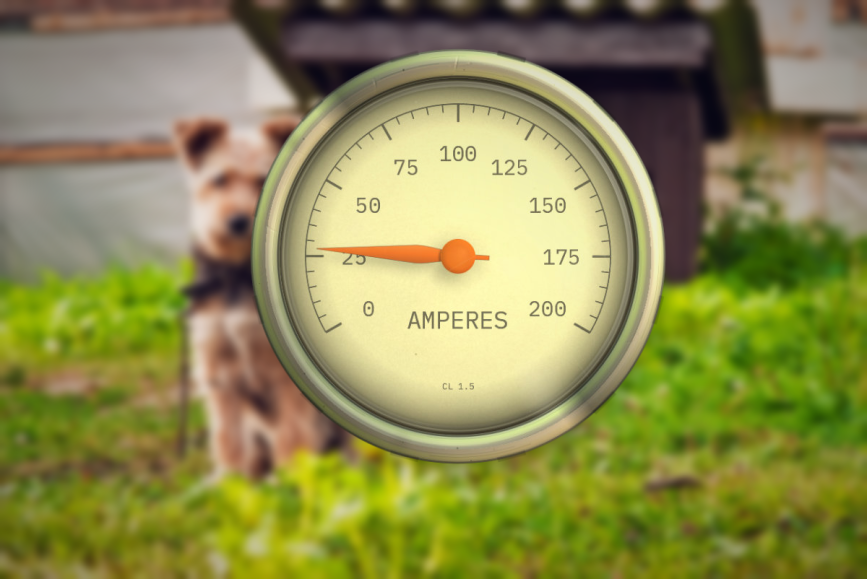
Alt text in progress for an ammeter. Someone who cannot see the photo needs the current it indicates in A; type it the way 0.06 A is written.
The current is 27.5 A
